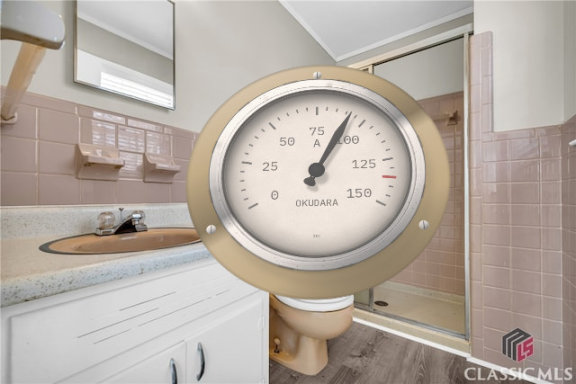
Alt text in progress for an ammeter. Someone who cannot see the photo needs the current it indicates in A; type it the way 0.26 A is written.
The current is 92.5 A
